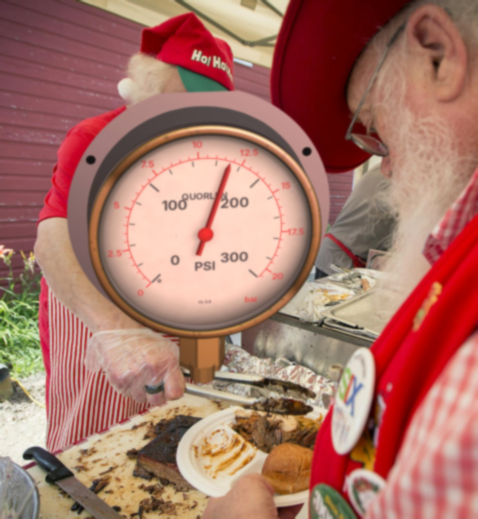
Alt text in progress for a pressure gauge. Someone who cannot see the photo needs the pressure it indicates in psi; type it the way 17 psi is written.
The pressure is 170 psi
